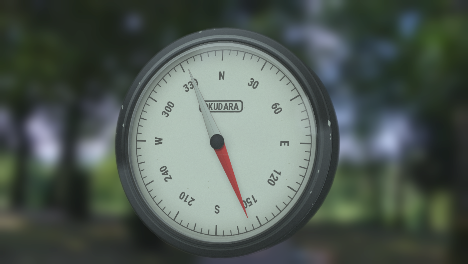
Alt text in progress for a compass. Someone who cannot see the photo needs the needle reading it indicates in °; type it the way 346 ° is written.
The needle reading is 155 °
